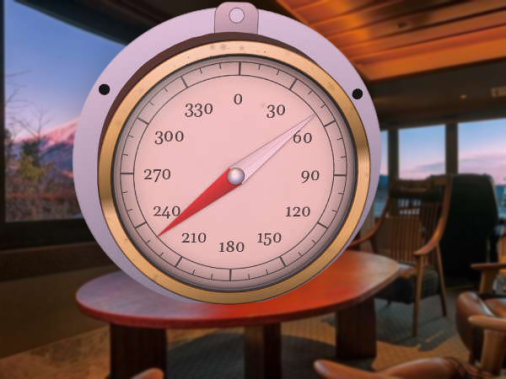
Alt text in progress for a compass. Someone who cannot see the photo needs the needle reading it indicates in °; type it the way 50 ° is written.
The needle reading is 230 °
